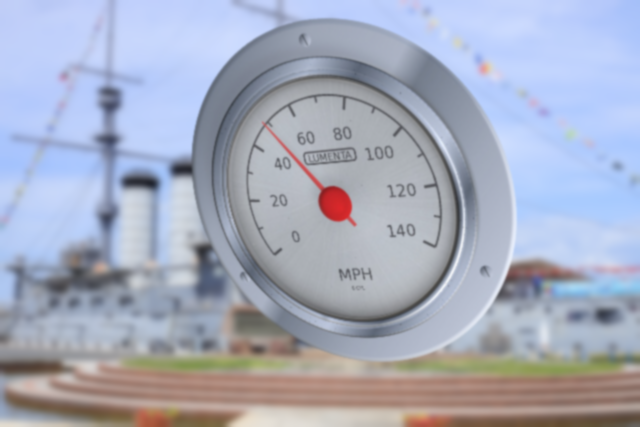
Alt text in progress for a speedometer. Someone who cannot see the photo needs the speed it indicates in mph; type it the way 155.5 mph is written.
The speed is 50 mph
